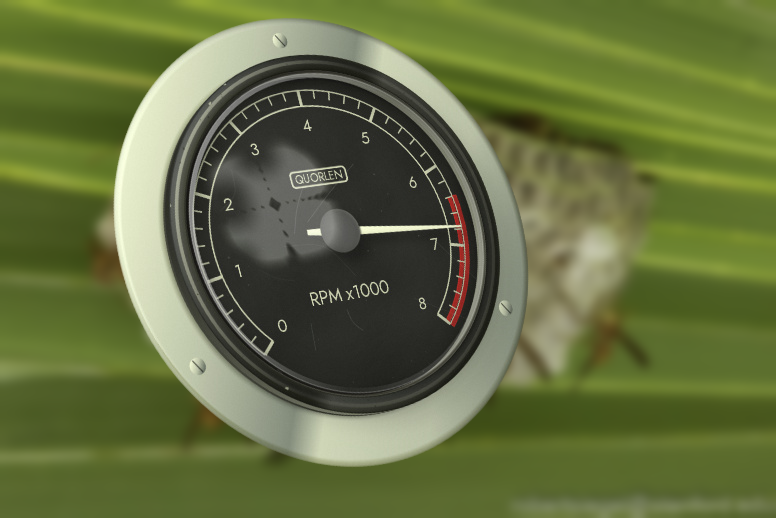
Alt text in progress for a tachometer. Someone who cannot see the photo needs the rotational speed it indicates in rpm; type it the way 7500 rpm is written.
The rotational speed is 6800 rpm
